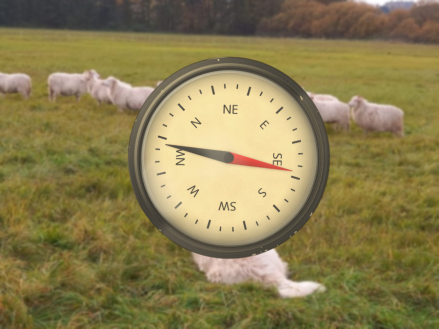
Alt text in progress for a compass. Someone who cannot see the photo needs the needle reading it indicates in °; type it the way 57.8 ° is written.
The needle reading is 145 °
